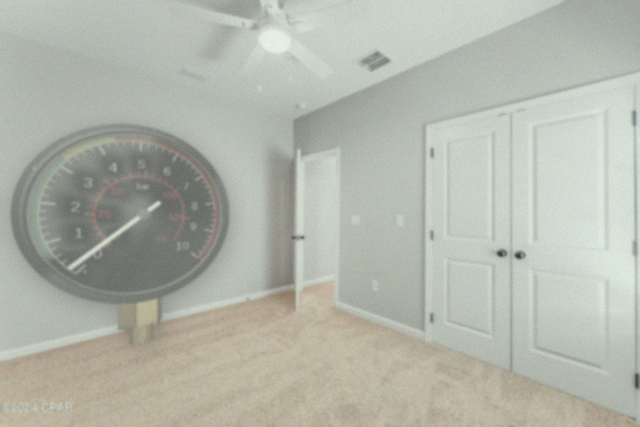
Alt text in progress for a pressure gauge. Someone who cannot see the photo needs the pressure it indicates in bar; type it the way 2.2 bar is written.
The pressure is 0.2 bar
